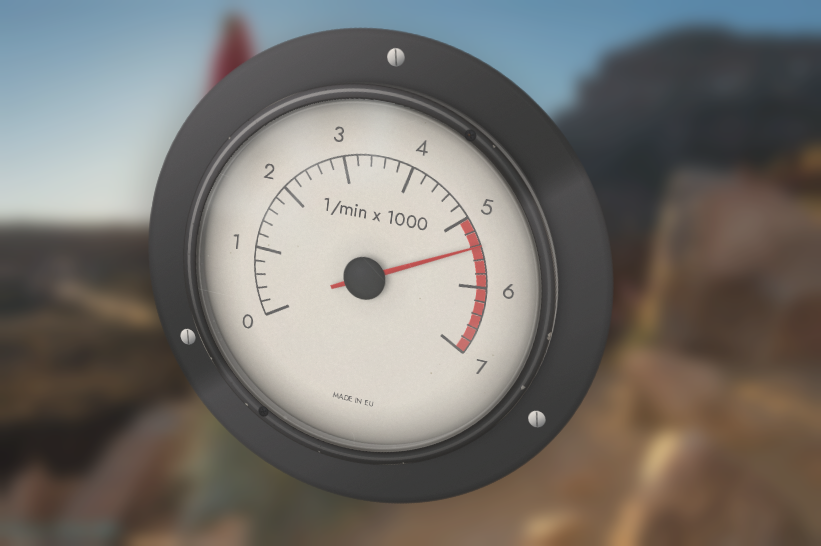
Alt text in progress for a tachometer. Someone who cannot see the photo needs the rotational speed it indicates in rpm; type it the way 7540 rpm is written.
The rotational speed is 5400 rpm
